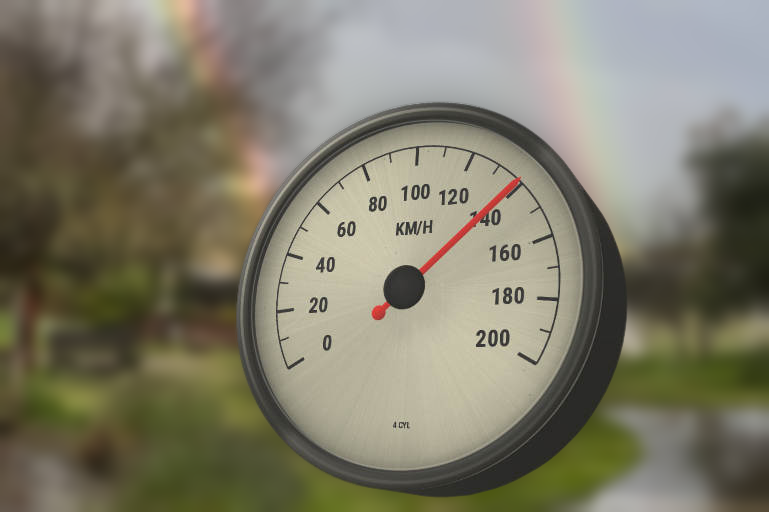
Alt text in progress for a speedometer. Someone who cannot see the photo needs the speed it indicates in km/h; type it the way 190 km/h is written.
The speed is 140 km/h
